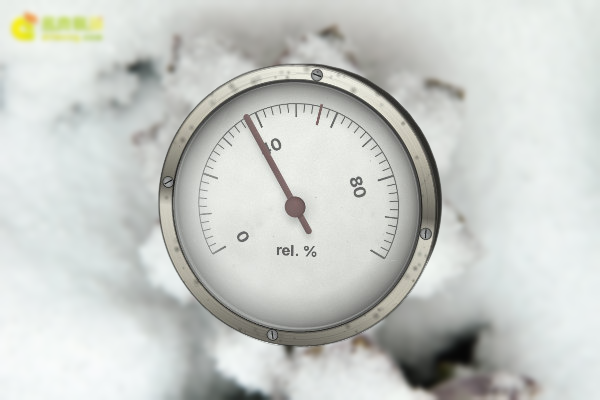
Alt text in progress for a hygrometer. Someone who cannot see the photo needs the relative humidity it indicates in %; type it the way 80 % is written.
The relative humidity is 38 %
